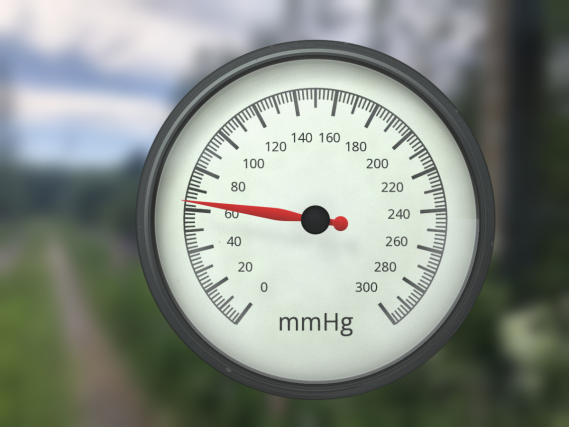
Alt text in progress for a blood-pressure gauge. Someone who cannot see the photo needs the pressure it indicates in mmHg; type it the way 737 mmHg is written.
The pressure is 64 mmHg
